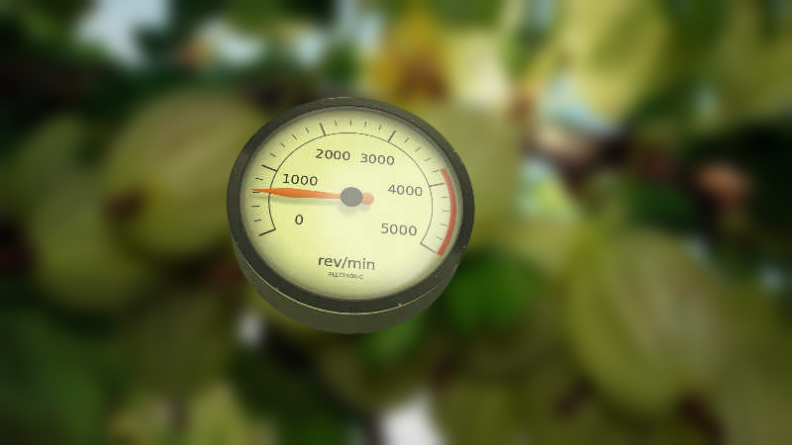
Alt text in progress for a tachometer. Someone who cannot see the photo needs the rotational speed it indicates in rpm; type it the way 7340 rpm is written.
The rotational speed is 600 rpm
